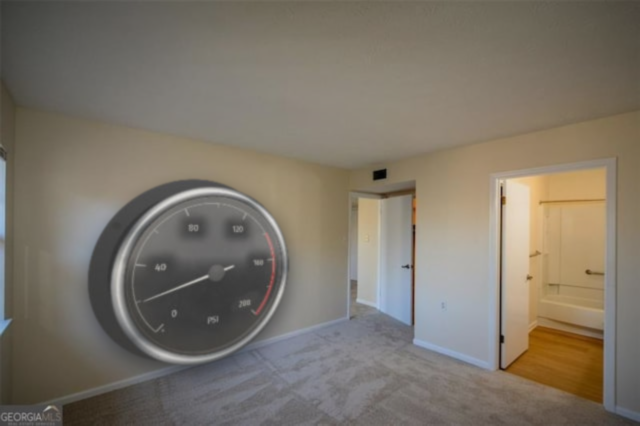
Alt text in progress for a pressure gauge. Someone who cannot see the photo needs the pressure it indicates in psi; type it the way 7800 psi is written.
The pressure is 20 psi
